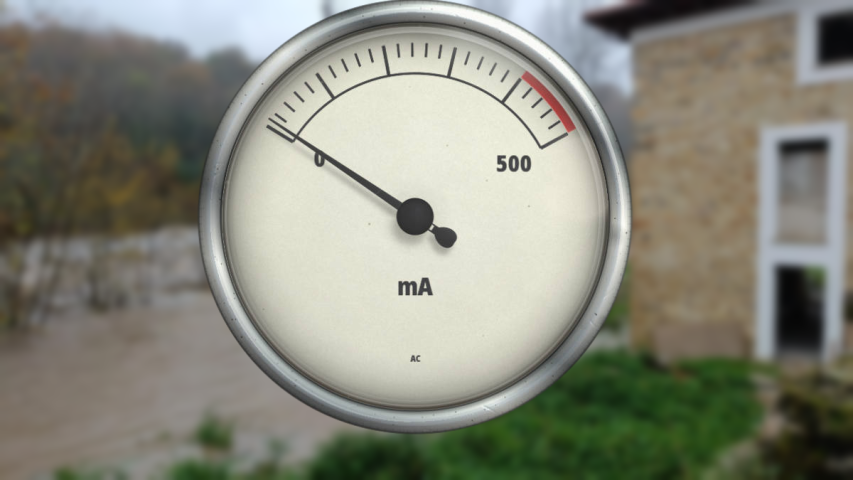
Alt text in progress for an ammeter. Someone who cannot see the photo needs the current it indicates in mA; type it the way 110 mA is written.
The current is 10 mA
